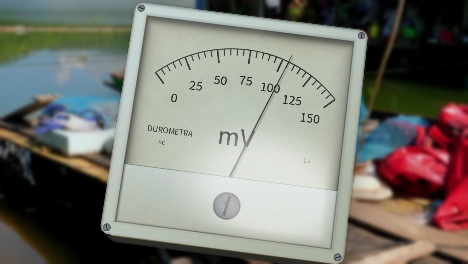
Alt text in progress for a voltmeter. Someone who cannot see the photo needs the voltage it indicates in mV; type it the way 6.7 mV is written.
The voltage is 105 mV
